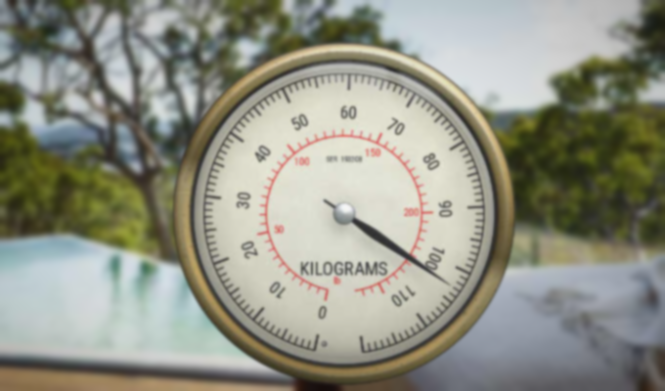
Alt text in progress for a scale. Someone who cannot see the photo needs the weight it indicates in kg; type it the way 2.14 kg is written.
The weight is 103 kg
